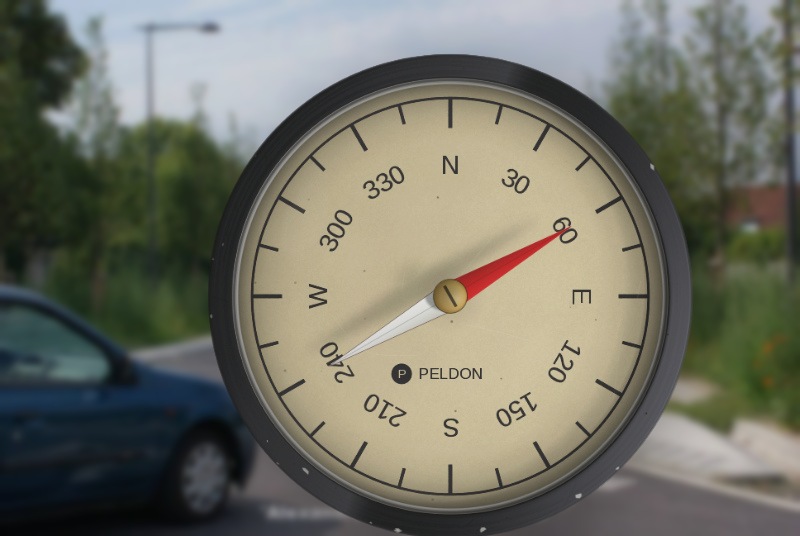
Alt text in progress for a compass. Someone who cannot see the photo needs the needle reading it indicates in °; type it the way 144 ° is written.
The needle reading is 60 °
